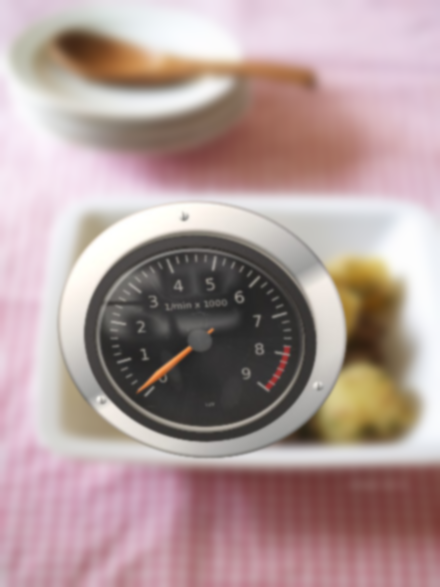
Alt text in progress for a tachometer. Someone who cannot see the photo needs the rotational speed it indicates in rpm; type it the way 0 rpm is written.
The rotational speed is 200 rpm
